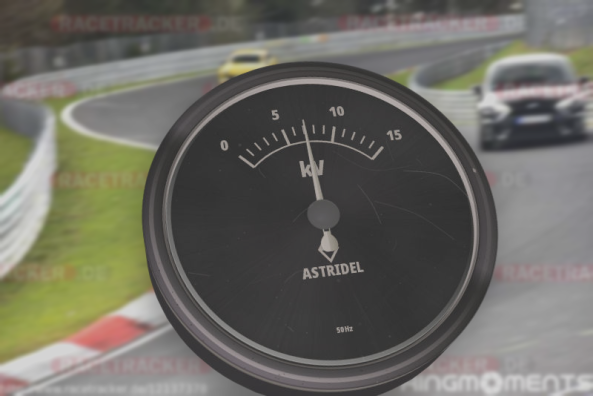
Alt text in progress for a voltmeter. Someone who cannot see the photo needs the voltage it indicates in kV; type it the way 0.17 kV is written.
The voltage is 7 kV
